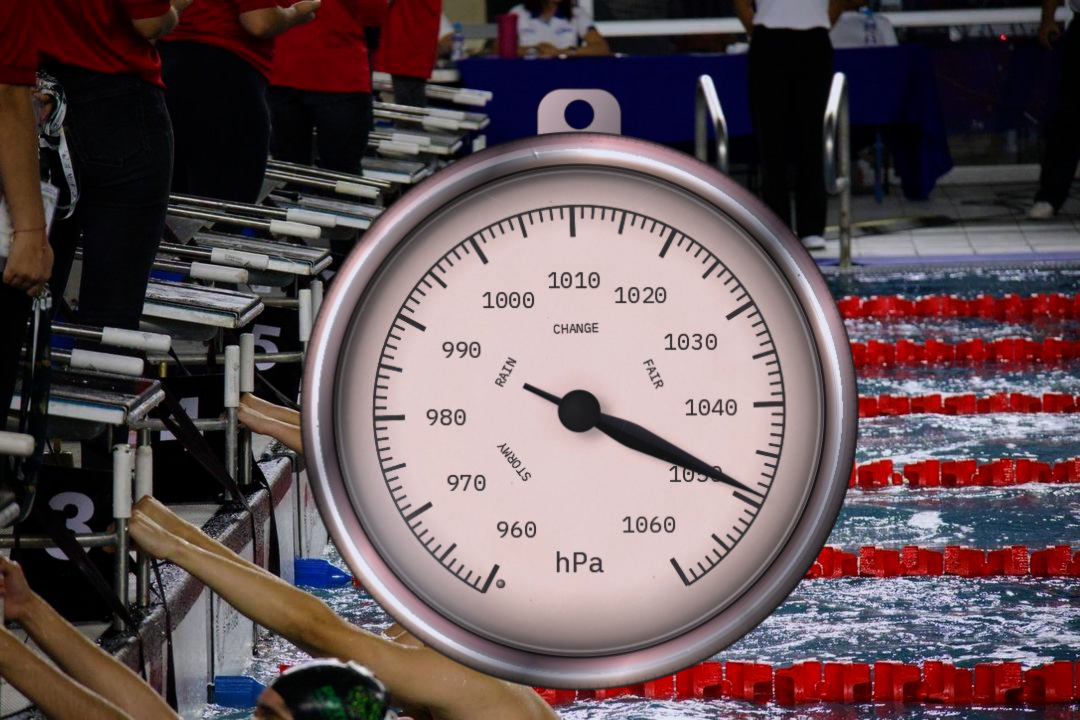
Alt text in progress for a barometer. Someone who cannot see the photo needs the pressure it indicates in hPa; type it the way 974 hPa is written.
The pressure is 1049 hPa
